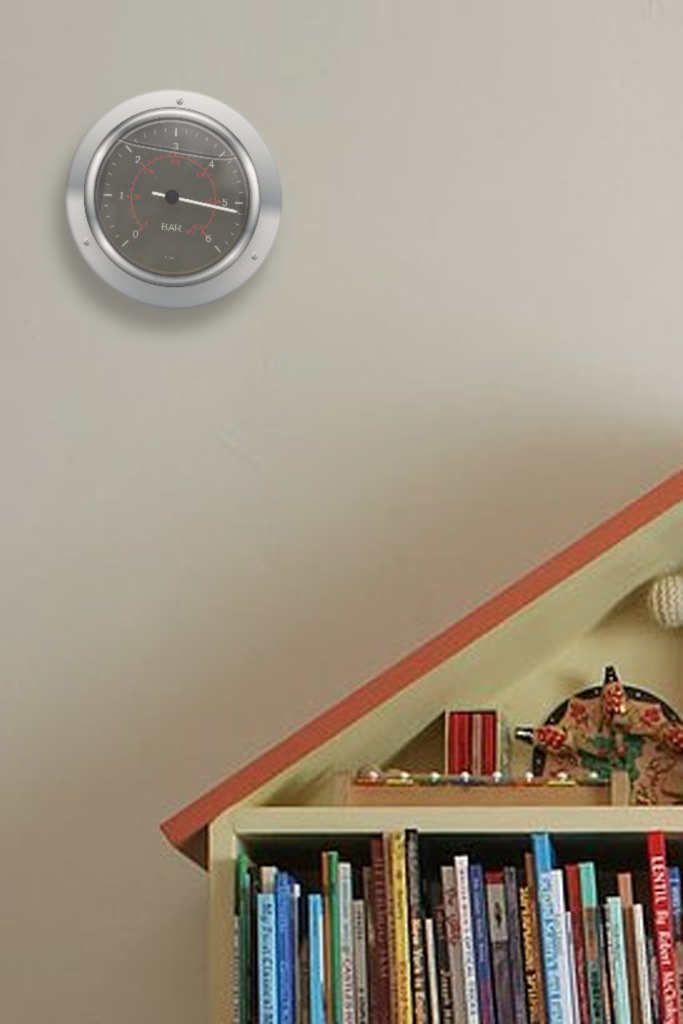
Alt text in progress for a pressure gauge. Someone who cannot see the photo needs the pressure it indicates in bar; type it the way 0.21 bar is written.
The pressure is 5.2 bar
